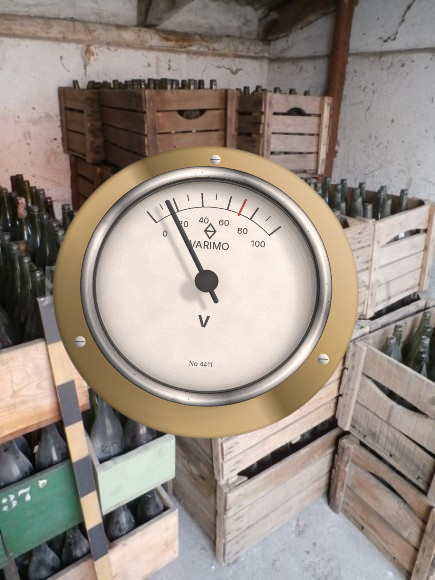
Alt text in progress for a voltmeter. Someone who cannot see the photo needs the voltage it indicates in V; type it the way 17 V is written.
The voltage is 15 V
